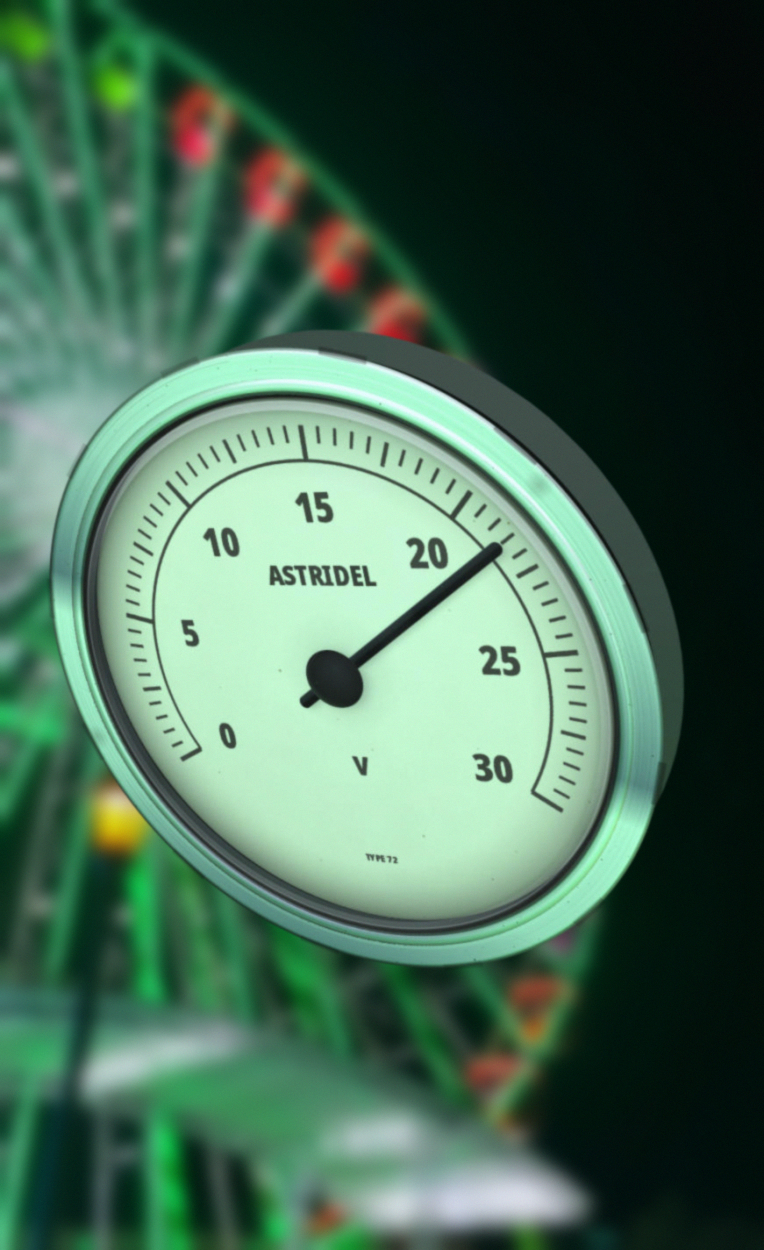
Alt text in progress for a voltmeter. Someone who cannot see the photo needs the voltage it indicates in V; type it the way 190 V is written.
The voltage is 21.5 V
